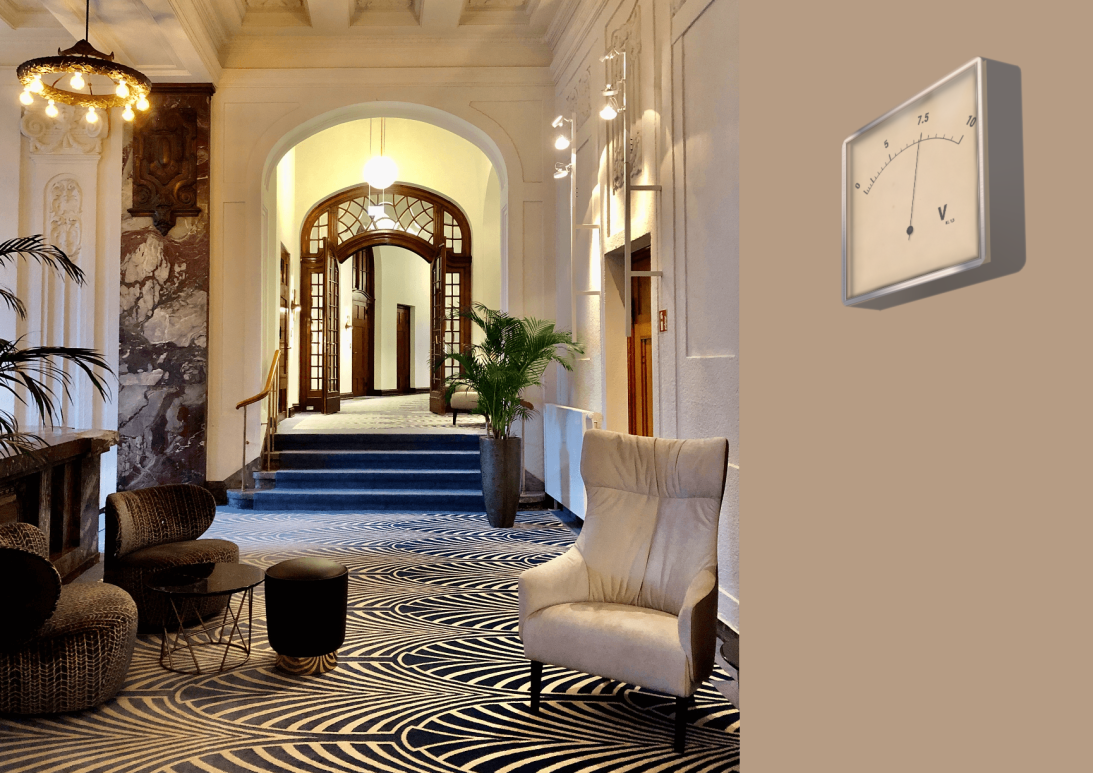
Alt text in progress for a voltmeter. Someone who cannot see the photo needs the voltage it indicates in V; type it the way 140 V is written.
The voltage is 7.5 V
